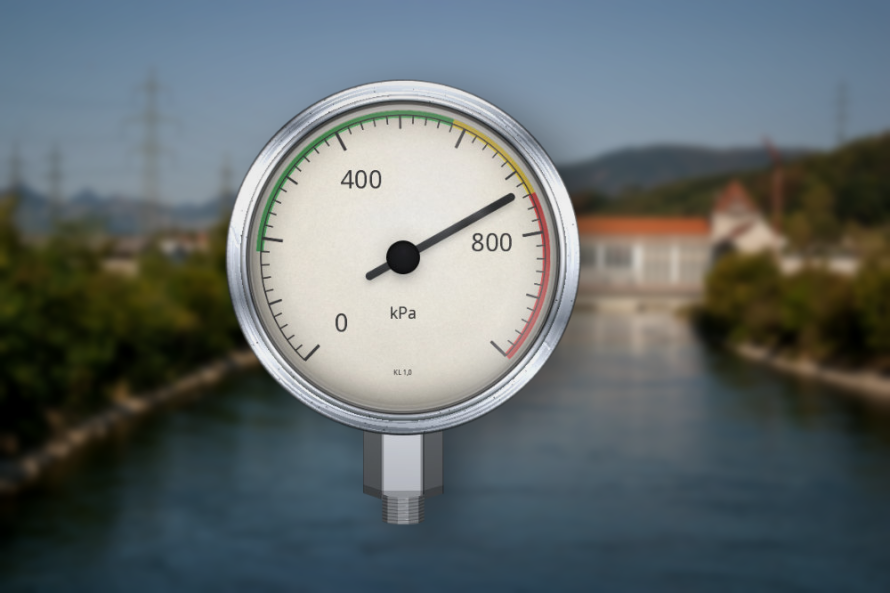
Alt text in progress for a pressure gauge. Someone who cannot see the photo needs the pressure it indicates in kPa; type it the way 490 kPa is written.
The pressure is 730 kPa
